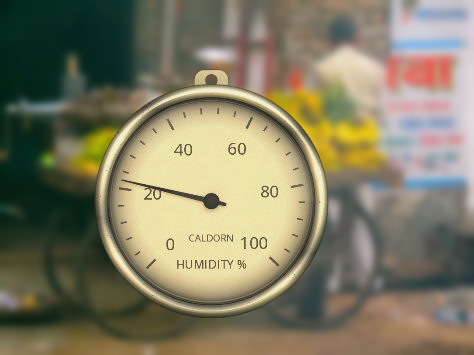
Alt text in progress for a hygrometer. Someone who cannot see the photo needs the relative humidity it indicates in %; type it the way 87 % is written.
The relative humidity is 22 %
